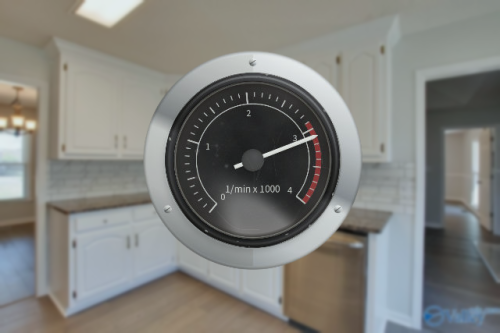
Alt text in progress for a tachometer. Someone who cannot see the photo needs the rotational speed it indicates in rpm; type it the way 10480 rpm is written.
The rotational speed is 3100 rpm
